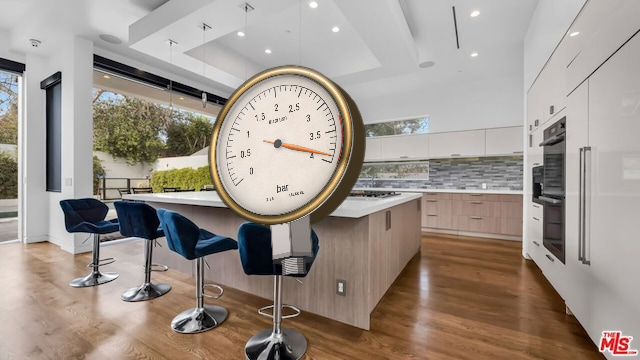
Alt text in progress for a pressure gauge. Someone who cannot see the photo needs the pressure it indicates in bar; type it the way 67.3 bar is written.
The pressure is 3.9 bar
